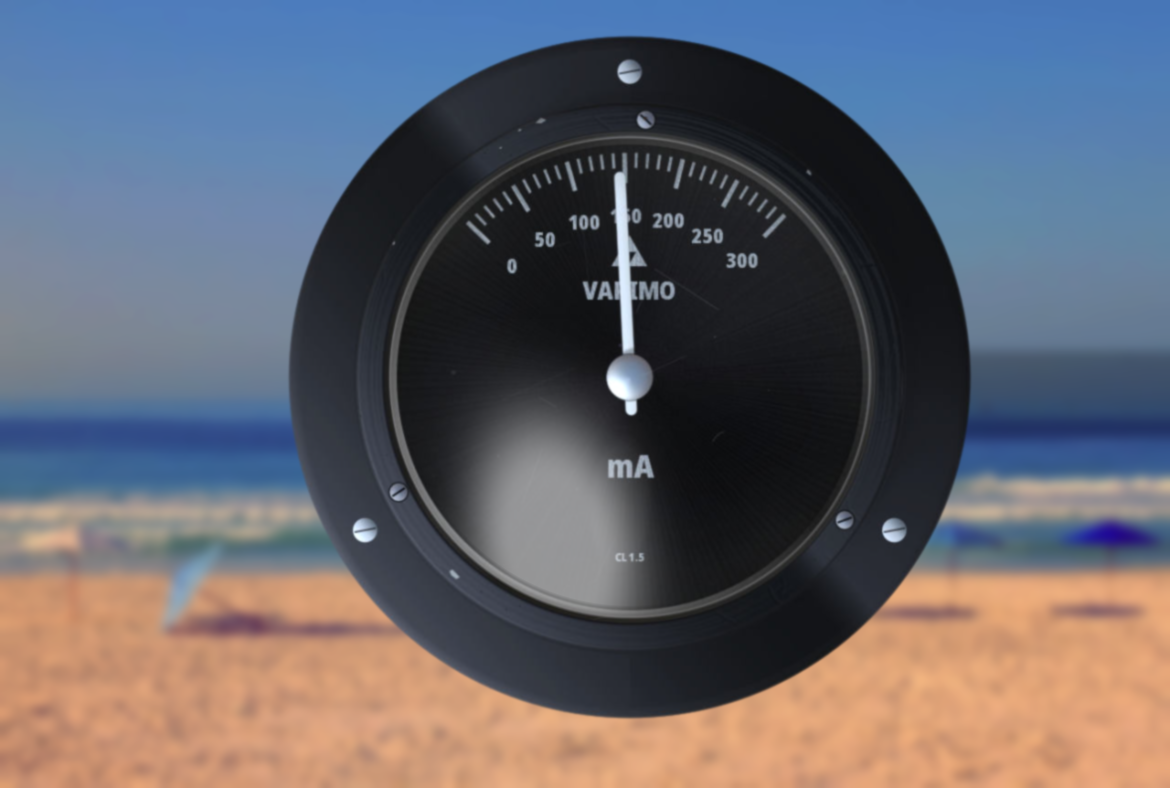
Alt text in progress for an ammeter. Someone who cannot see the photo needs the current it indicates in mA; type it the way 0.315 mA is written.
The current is 145 mA
